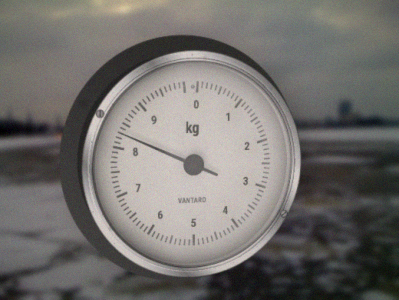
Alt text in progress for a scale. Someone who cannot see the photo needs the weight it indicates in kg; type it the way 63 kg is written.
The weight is 8.3 kg
